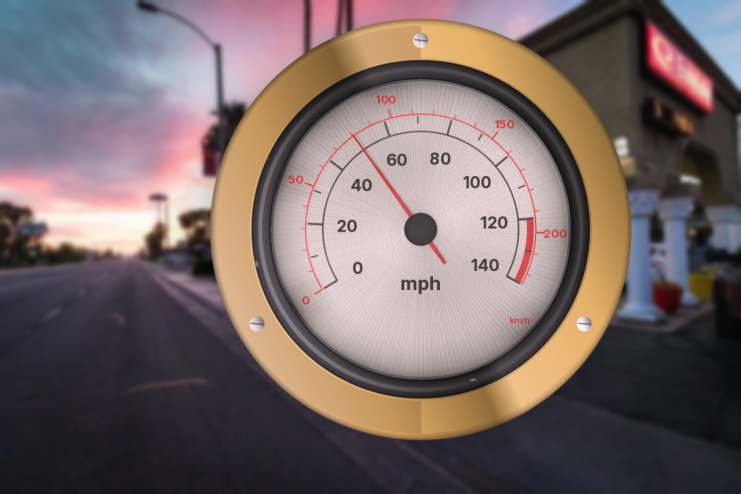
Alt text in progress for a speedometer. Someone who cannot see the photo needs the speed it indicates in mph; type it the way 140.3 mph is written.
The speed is 50 mph
